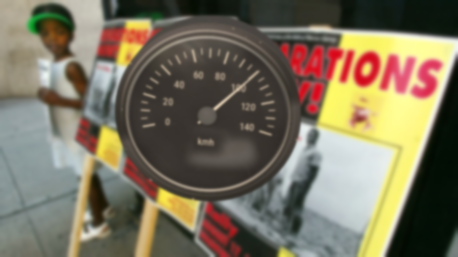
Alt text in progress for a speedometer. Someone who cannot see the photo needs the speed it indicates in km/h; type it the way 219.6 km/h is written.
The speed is 100 km/h
